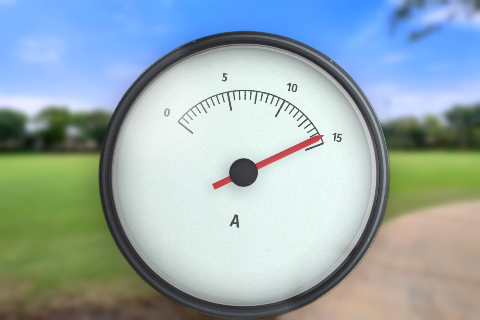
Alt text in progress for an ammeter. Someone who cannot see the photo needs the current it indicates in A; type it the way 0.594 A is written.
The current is 14.5 A
